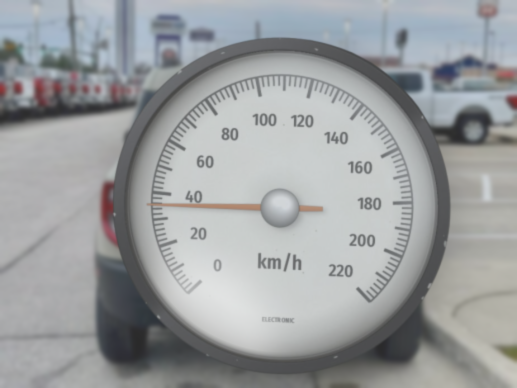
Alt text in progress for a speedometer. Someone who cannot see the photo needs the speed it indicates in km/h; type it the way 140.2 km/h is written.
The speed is 36 km/h
